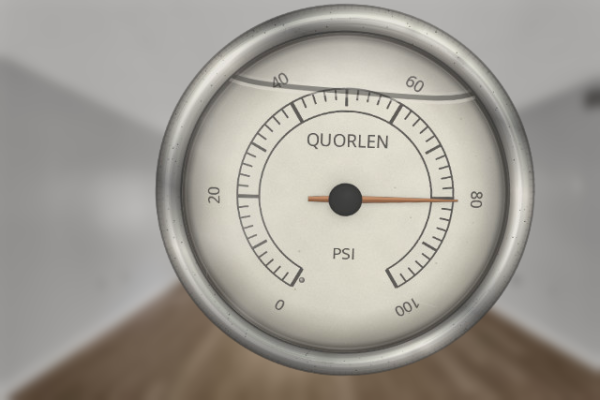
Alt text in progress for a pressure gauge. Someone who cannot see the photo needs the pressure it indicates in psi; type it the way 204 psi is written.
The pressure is 80 psi
